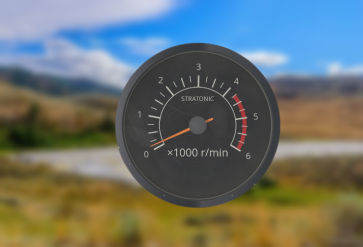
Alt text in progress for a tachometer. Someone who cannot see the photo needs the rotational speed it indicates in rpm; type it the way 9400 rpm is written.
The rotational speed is 125 rpm
